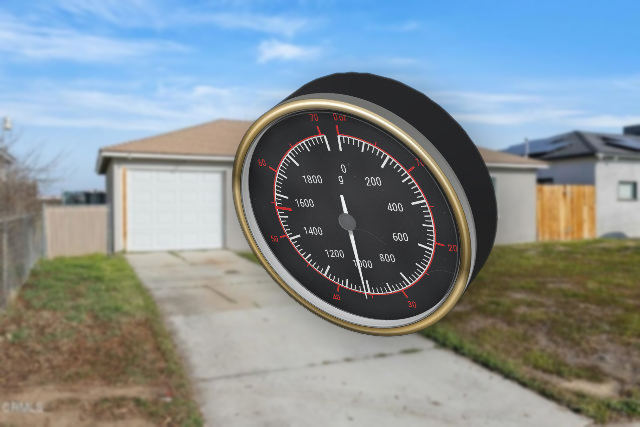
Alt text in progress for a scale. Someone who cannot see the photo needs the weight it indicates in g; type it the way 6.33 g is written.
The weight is 1000 g
